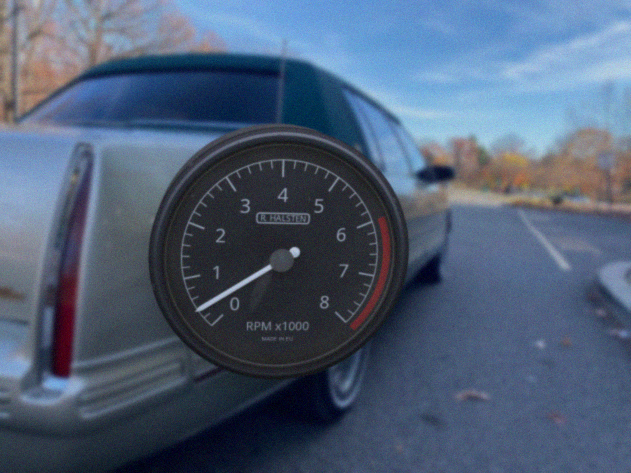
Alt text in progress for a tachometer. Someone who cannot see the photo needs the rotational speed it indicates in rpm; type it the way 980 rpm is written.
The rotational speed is 400 rpm
